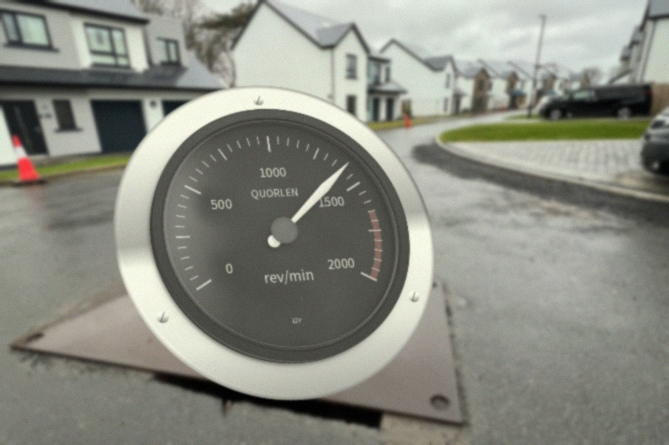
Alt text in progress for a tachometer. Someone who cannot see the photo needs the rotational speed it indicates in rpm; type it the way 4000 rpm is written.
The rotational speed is 1400 rpm
